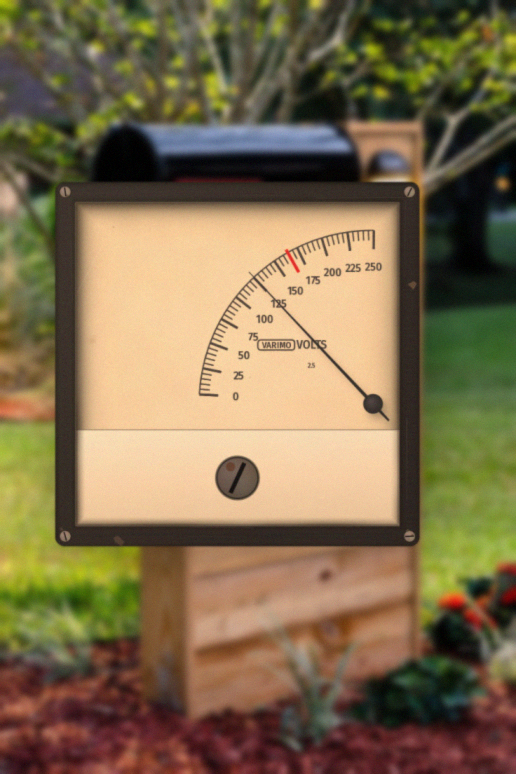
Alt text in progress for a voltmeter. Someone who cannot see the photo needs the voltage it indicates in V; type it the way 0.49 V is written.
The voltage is 125 V
